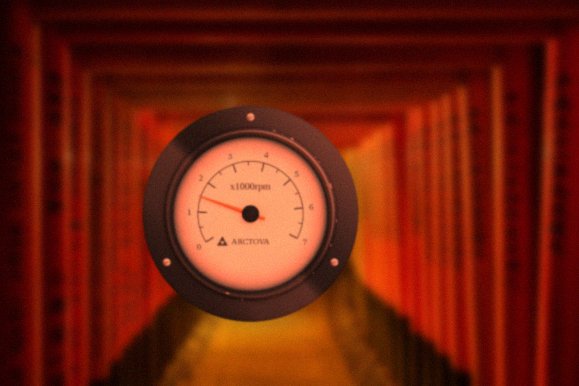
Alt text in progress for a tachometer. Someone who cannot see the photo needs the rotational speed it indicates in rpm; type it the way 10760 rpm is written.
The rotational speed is 1500 rpm
